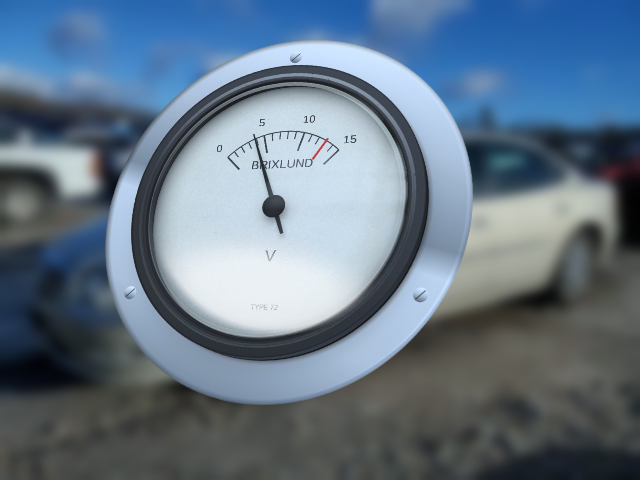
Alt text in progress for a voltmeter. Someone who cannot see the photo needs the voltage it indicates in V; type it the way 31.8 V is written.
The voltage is 4 V
